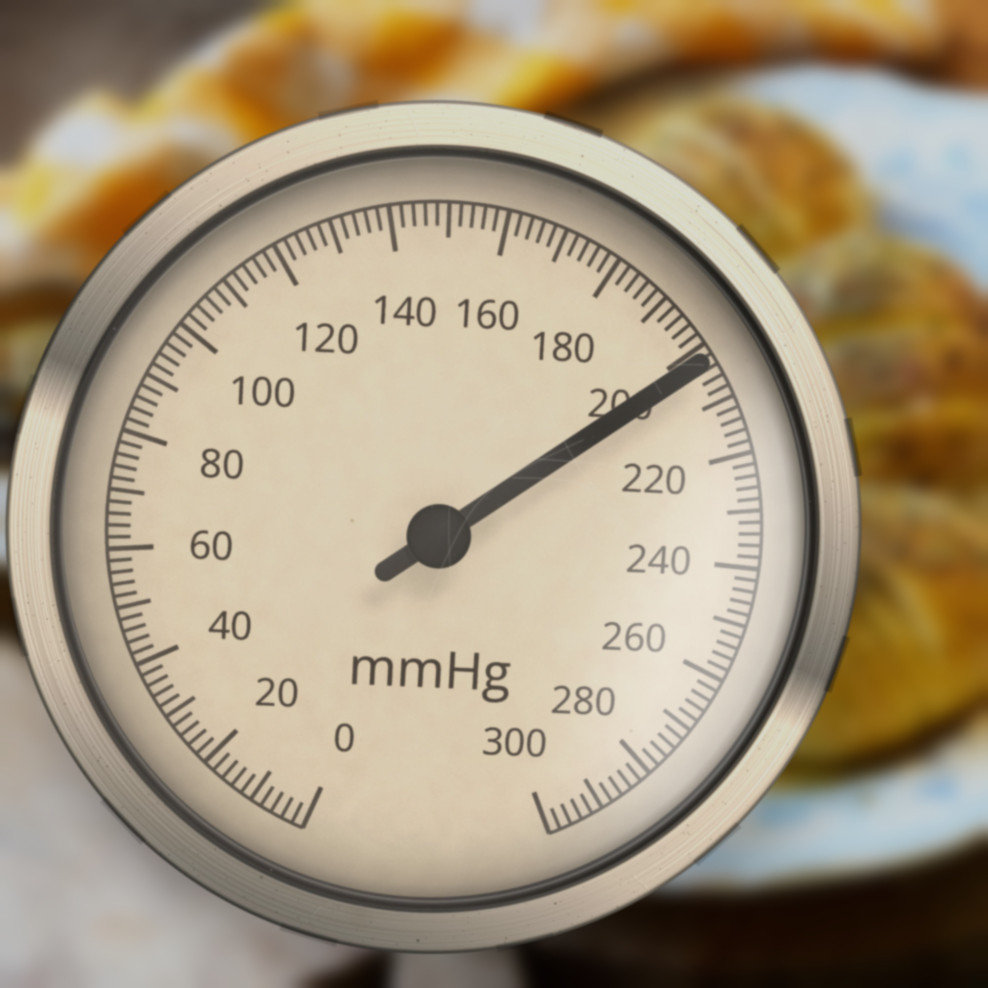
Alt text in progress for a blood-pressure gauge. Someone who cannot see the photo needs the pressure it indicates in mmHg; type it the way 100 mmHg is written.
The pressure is 202 mmHg
